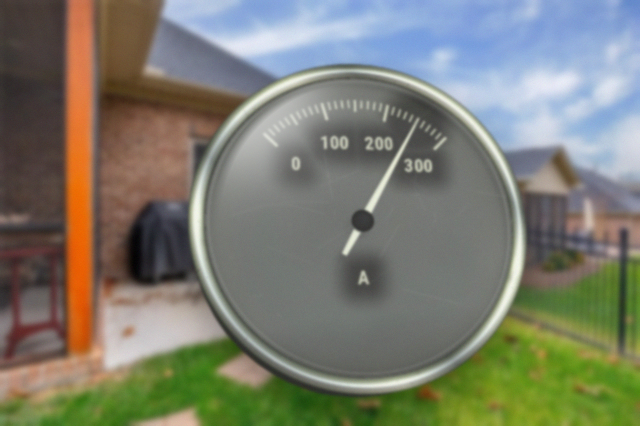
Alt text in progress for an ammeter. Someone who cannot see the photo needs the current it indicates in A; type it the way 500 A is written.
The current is 250 A
